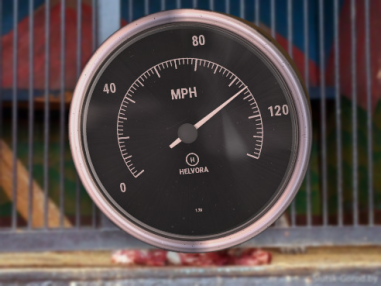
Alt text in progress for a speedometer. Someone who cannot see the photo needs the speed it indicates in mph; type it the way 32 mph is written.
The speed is 106 mph
